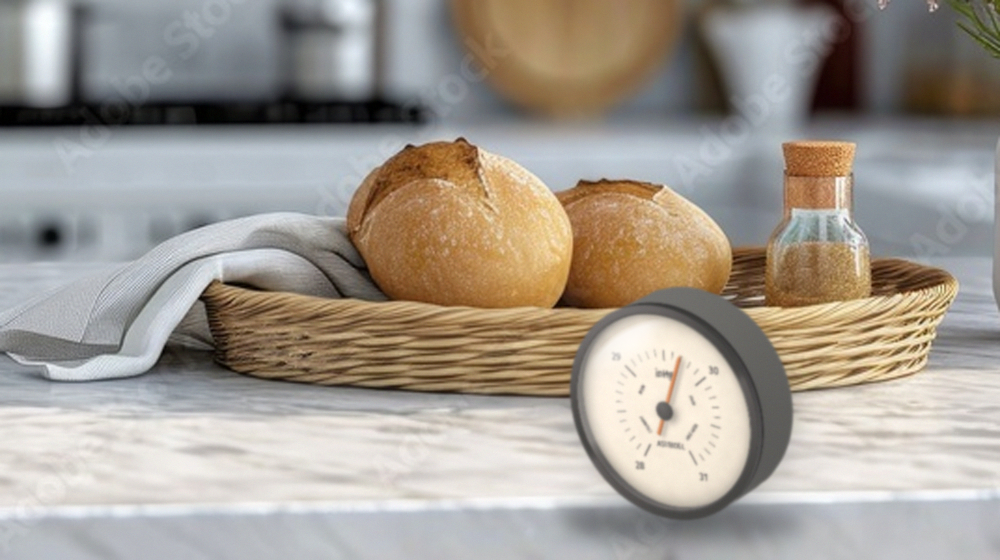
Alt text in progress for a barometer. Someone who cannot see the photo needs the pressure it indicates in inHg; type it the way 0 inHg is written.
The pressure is 29.7 inHg
